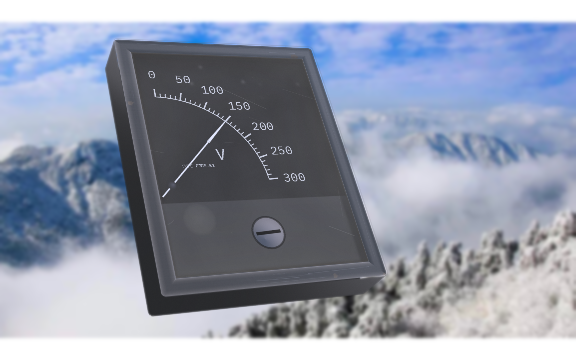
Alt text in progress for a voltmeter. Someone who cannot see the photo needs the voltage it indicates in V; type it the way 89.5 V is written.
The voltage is 150 V
